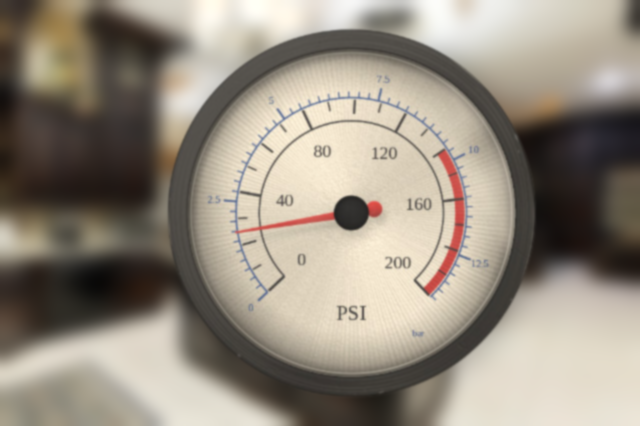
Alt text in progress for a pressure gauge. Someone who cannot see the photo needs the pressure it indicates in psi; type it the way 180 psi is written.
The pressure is 25 psi
